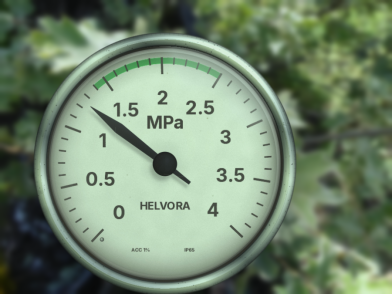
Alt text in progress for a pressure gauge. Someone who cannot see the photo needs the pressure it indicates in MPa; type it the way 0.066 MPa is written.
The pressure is 1.25 MPa
